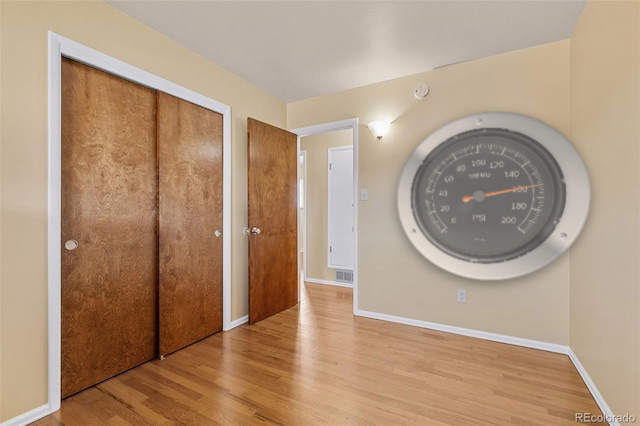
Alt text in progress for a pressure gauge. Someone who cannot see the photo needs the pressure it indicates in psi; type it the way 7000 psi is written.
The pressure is 160 psi
